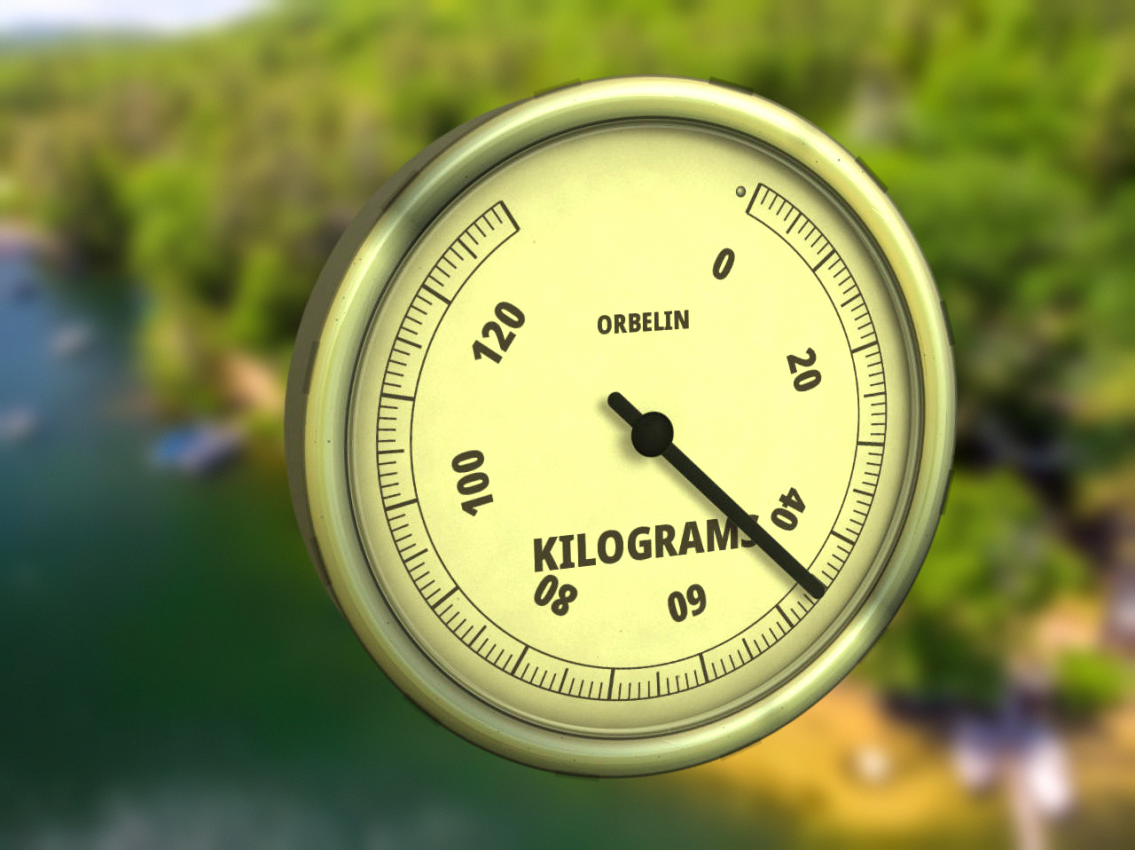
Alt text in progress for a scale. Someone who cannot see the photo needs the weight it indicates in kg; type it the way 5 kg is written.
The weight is 46 kg
